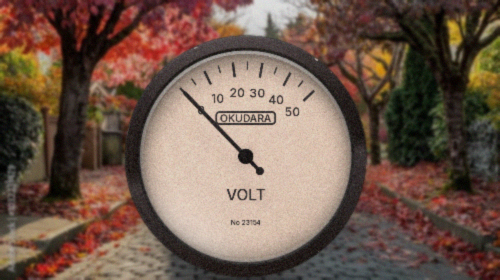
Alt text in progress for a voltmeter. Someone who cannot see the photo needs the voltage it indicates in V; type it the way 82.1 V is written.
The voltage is 0 V
